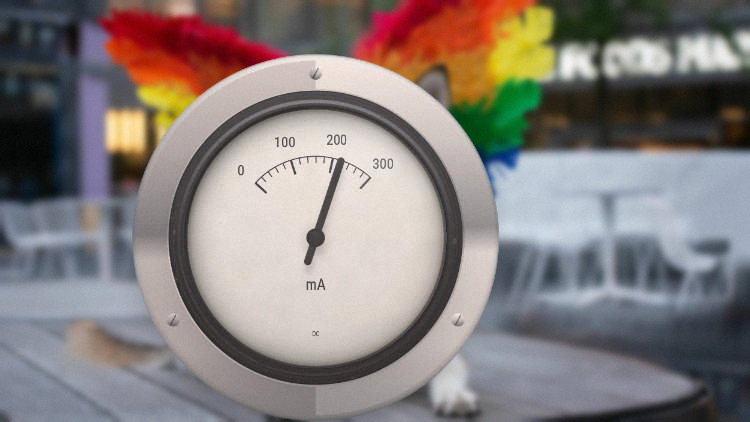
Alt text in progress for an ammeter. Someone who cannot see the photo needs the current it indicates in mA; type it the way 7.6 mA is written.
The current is 220 mA
